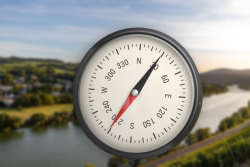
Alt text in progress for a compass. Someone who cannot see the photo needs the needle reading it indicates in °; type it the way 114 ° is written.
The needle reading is 210 °
